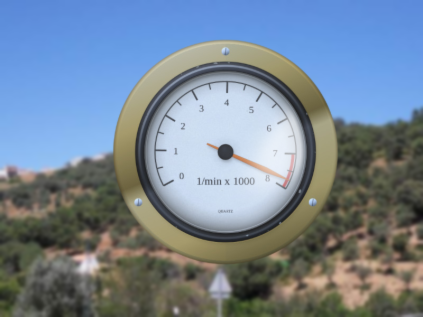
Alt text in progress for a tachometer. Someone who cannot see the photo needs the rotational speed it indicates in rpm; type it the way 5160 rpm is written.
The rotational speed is 7750 rpm
